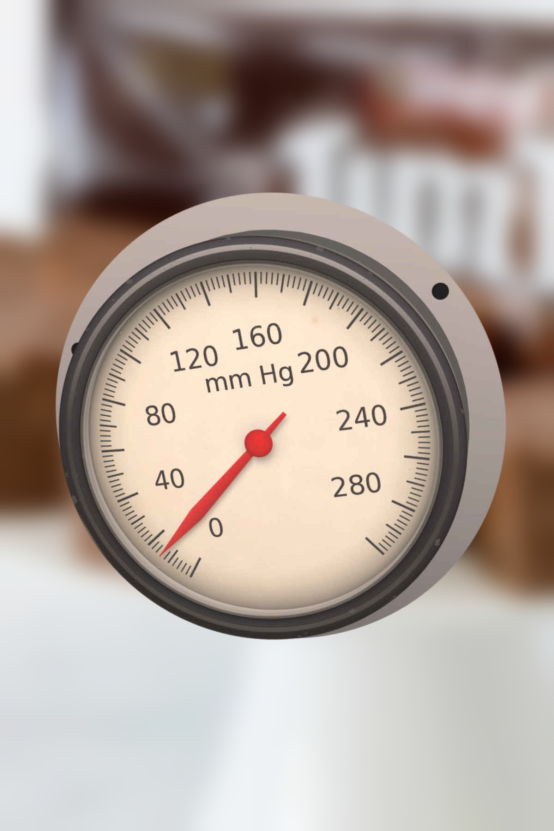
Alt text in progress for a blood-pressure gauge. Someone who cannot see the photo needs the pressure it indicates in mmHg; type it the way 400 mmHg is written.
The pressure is 14 mmHg
